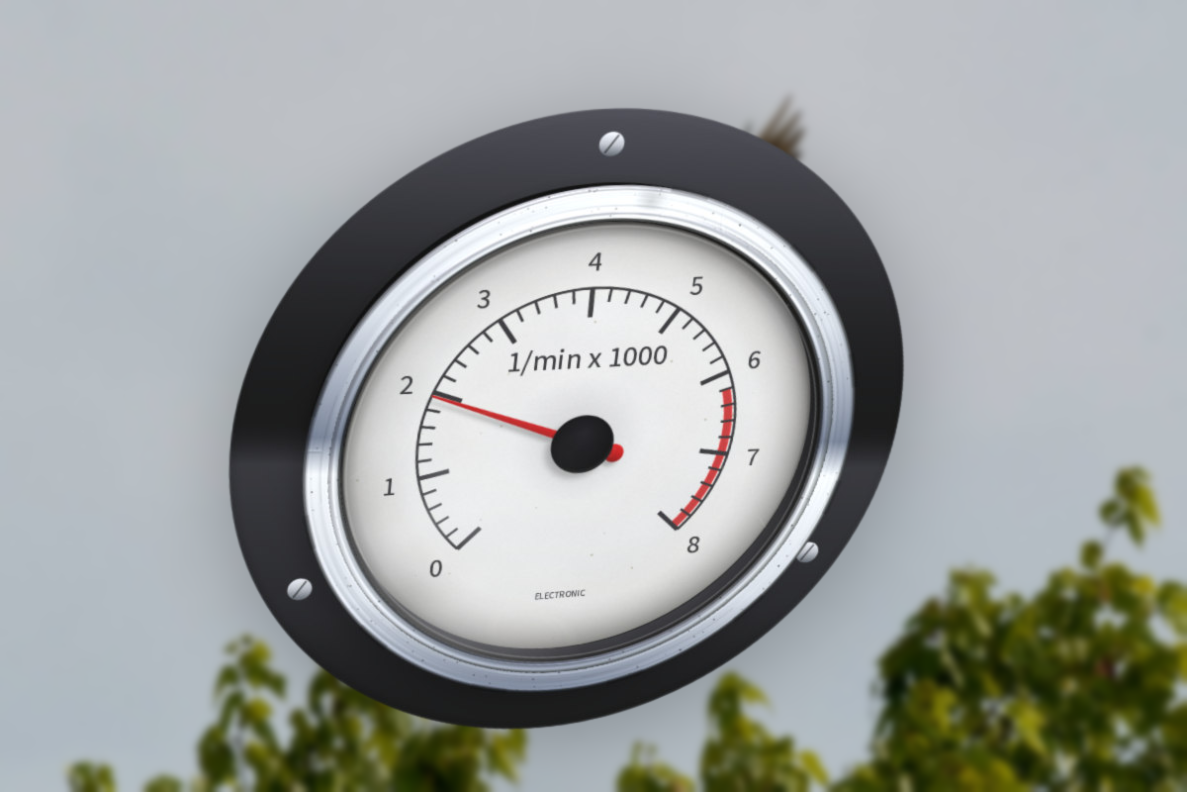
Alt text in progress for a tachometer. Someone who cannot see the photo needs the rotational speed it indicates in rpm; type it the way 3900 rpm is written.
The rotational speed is 2000 rpm
